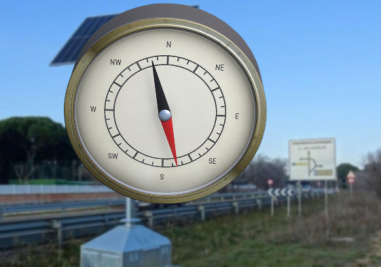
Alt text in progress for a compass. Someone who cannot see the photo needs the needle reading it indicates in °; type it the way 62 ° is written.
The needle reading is 165 °
